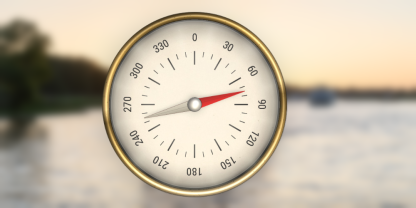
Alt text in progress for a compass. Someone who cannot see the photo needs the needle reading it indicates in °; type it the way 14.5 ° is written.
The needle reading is 75 °
